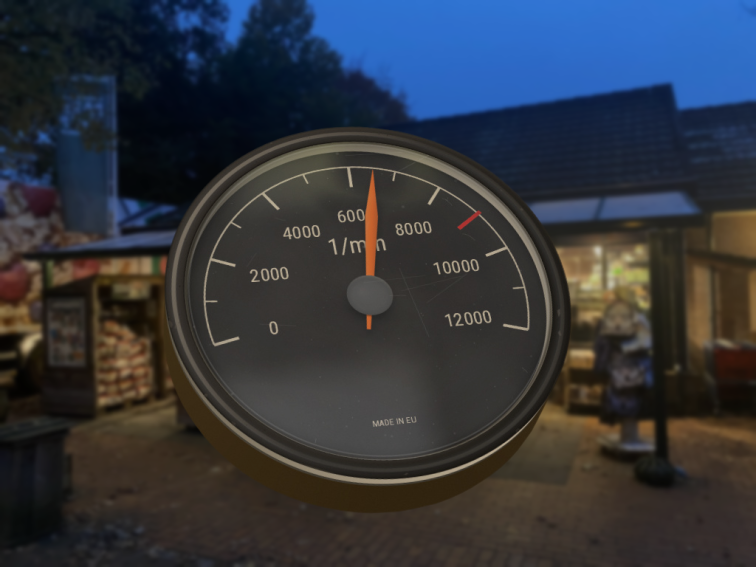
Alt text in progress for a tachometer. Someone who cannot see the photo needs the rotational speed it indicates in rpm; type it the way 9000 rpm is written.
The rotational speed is 6500 rpm
